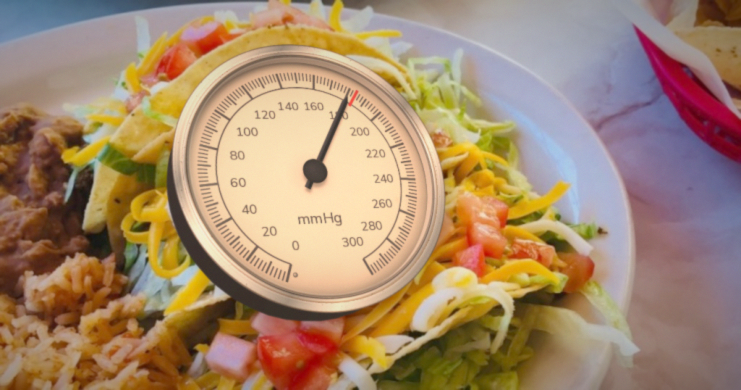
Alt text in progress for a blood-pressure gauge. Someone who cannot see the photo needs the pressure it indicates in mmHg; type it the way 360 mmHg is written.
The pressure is 180 mmHg
